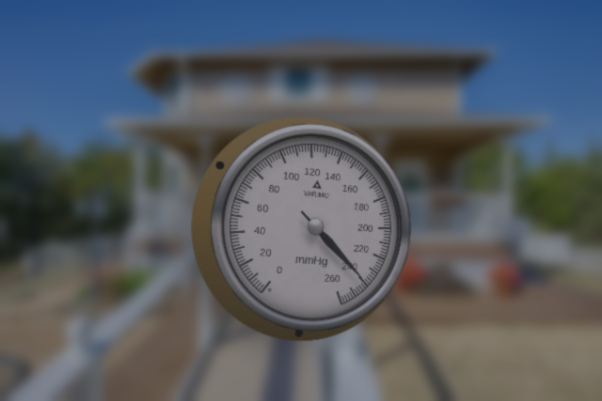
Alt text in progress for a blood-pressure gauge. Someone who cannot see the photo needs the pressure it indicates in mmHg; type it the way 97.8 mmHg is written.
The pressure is 240 mmHg
